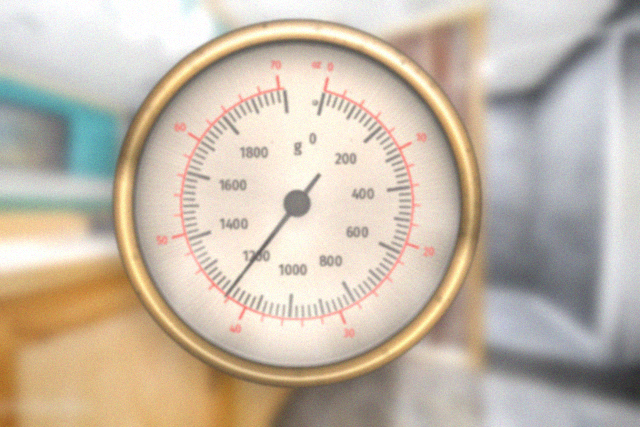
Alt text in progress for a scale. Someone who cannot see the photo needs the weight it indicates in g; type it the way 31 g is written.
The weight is 1200 g
